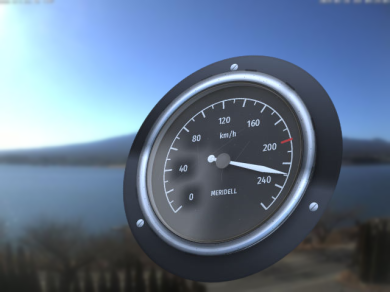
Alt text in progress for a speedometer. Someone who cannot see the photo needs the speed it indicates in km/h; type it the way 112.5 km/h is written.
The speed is 230 km/h
